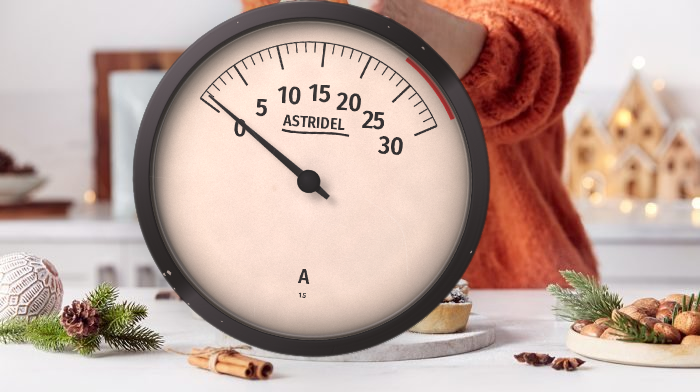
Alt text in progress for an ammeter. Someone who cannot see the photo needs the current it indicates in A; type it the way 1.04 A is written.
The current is 1 A
